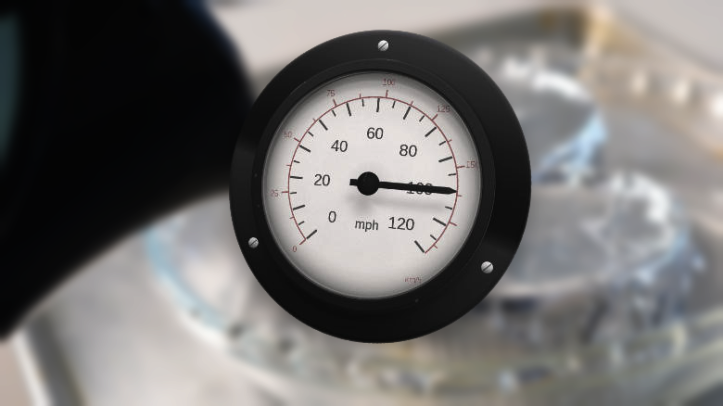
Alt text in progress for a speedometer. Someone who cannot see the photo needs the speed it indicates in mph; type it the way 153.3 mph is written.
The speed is 100 mph
